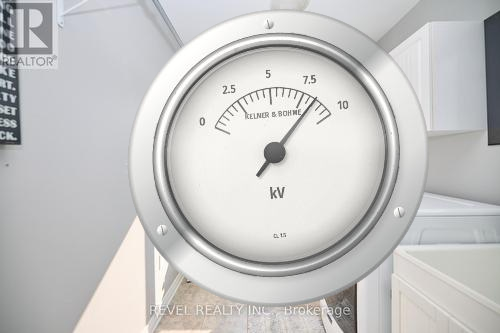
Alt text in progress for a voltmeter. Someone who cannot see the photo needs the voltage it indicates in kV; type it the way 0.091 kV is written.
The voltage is 8.5 kV
